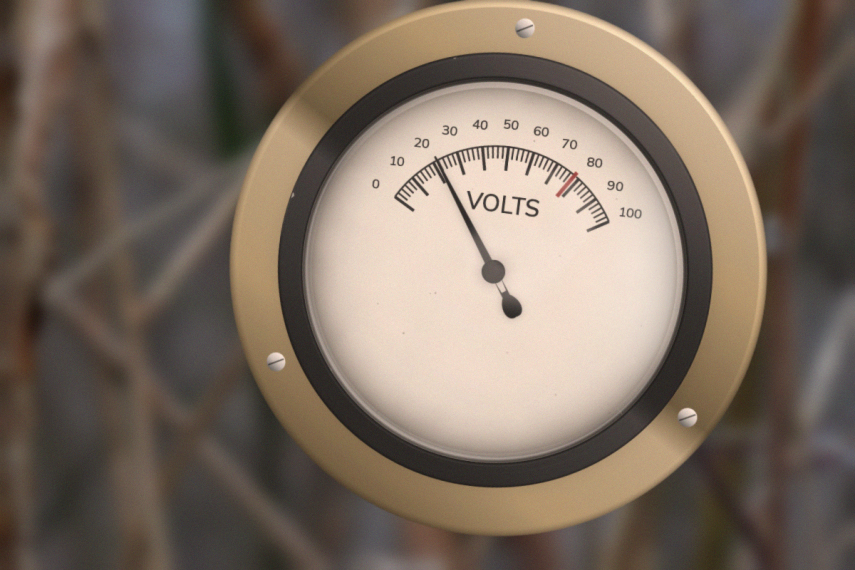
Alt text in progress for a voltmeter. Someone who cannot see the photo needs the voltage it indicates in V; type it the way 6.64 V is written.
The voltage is 22 V
